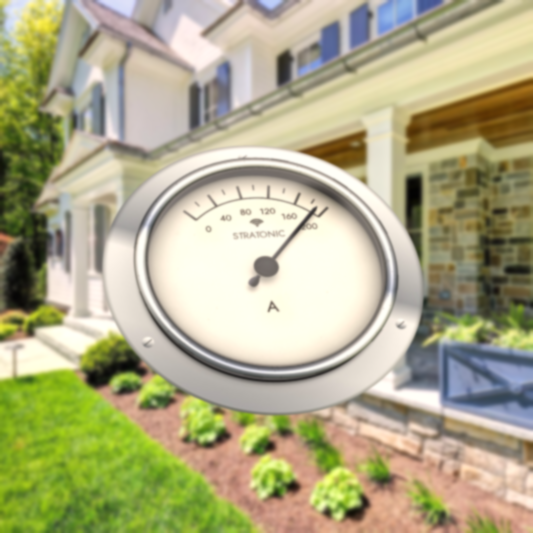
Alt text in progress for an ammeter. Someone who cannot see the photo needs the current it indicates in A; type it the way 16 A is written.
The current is 190 A
